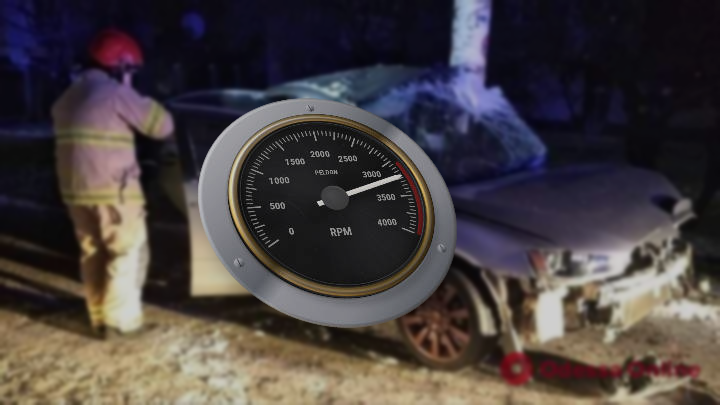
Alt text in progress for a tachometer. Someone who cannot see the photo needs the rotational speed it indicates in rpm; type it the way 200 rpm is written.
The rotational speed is 3250 rpm
